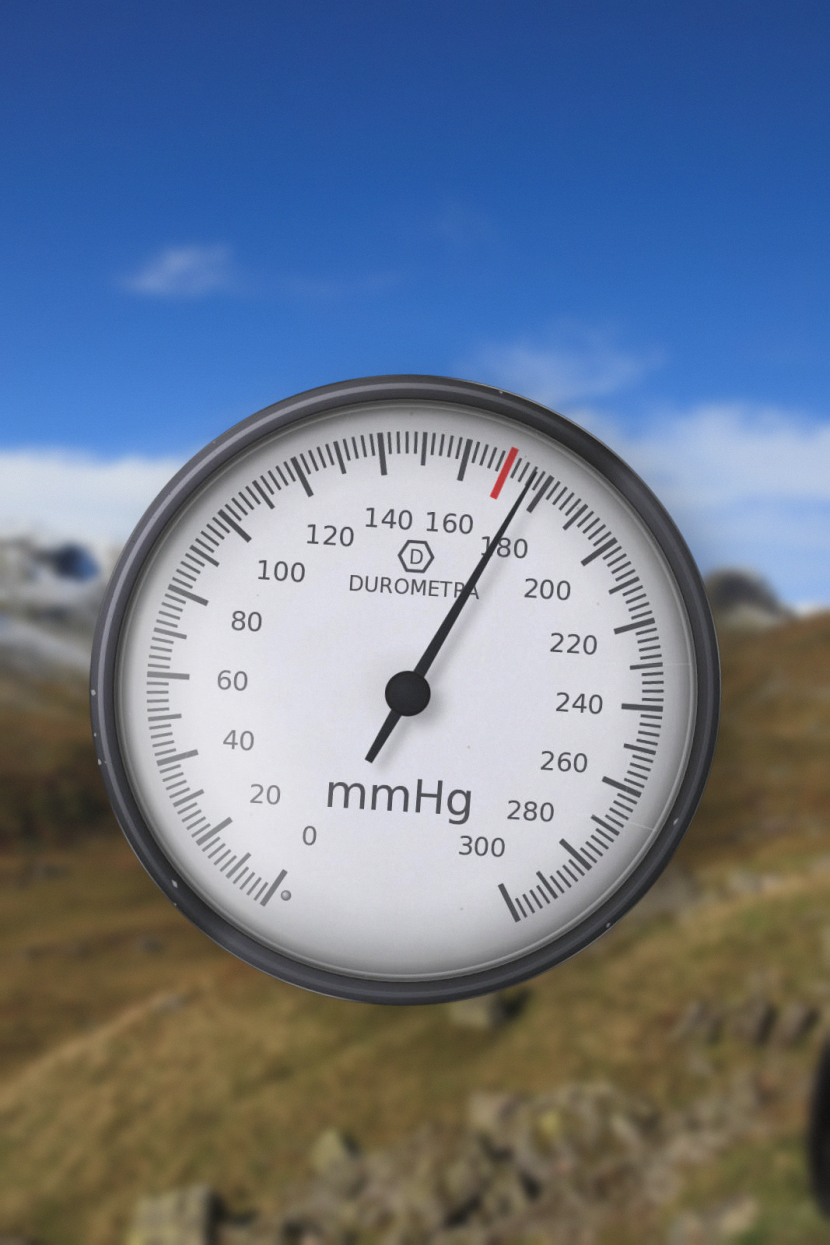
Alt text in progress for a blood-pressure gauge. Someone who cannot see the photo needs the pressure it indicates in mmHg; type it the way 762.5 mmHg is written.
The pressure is 176 mmHg
